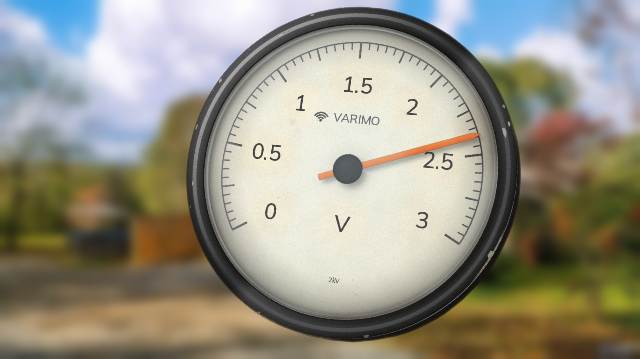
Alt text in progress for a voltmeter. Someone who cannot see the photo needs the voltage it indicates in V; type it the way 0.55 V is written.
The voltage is 2.4 V
